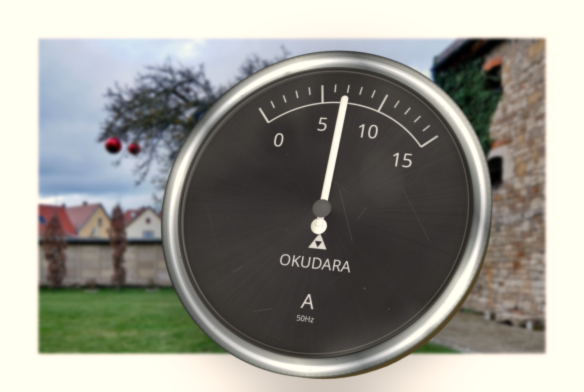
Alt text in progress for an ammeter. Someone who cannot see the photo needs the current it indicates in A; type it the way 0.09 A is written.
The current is 7 A
